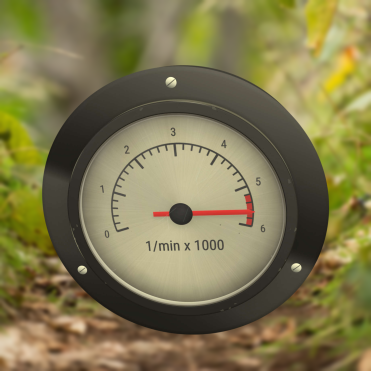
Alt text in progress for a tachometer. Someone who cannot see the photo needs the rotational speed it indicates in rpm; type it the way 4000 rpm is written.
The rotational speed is 5600 rpm
